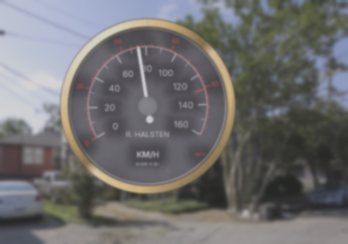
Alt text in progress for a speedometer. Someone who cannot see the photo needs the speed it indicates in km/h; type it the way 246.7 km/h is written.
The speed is 75 km/h
